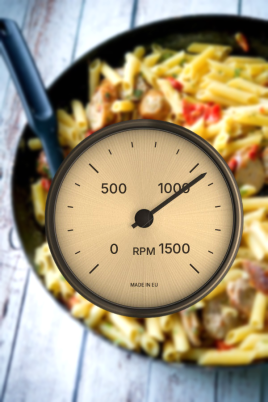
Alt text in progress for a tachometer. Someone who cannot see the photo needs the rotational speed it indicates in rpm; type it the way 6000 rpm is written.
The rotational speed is 1050 rpm
